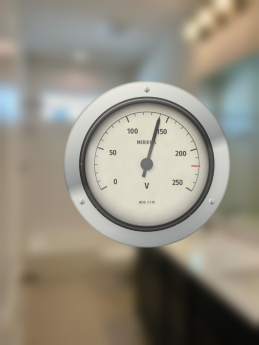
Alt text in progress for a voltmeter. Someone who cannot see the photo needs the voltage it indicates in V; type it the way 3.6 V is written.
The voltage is 140 V
